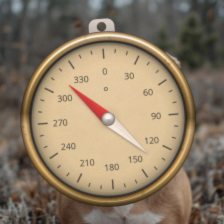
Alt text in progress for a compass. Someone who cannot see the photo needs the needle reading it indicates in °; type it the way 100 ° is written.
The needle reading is 315 °
